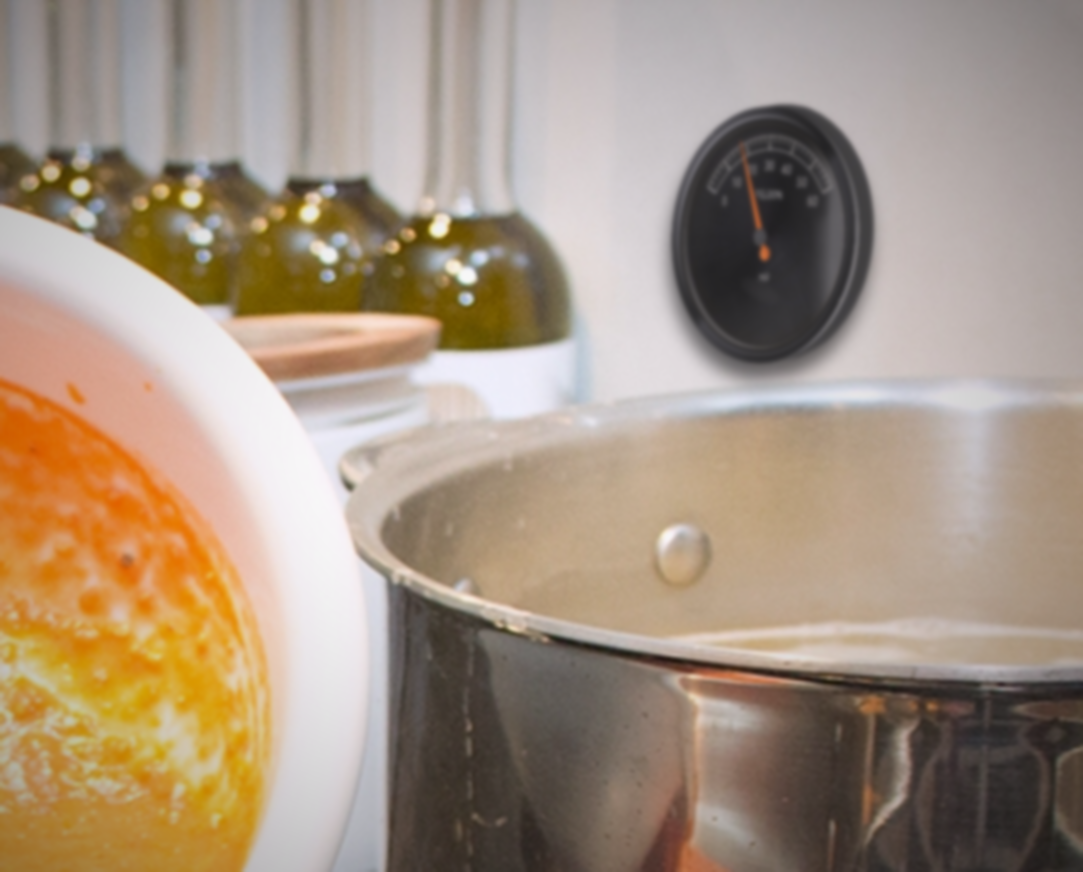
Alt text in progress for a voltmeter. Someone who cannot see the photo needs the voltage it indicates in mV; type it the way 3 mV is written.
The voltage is 20 mV
